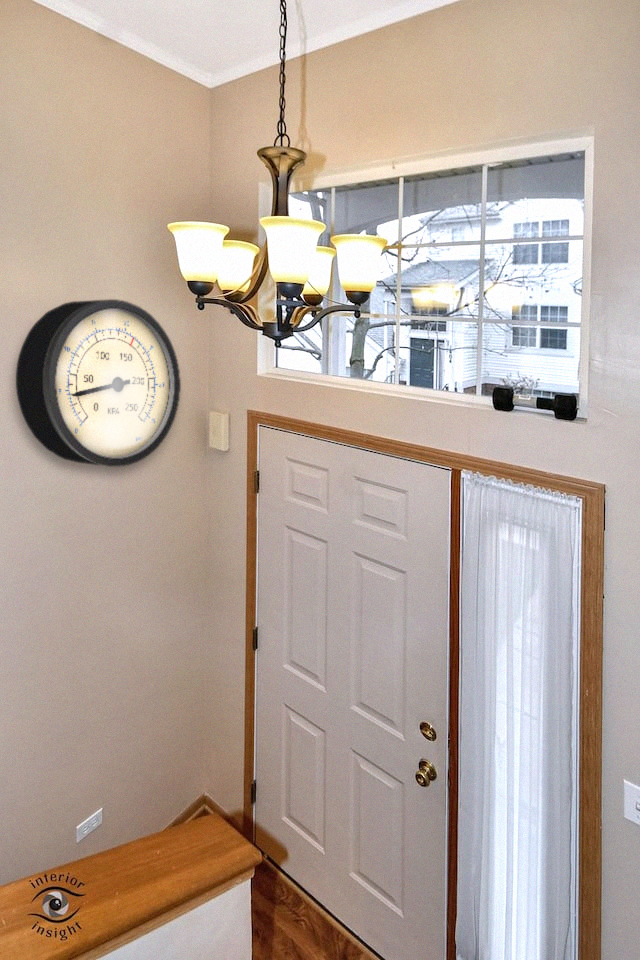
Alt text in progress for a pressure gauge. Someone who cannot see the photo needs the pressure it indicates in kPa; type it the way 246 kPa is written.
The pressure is 30 kPa
